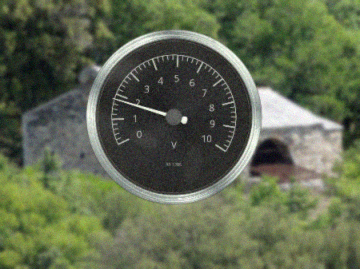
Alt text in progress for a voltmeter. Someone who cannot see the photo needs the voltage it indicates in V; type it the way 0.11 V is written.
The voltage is 1.8 V
